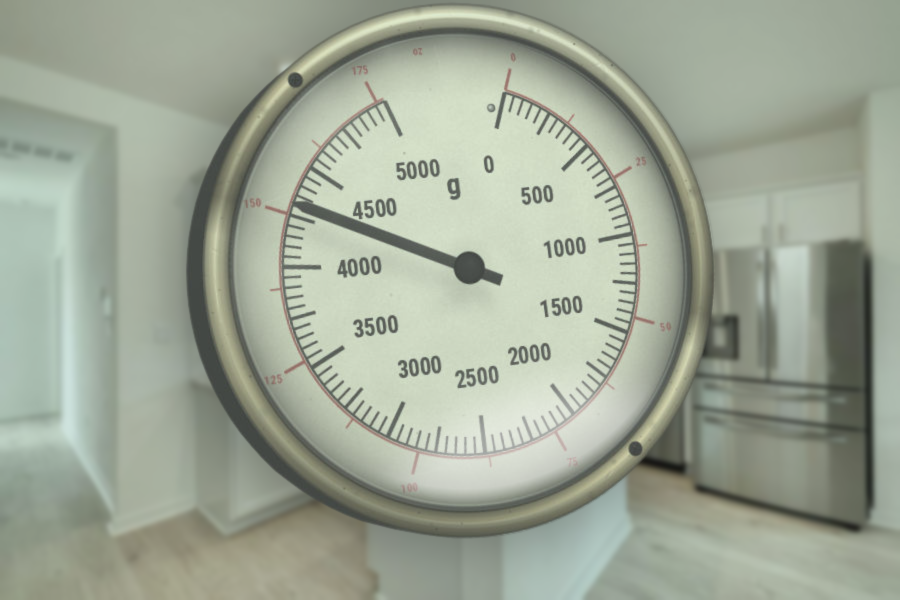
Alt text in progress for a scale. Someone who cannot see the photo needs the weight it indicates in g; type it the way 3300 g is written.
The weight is 4300 g
